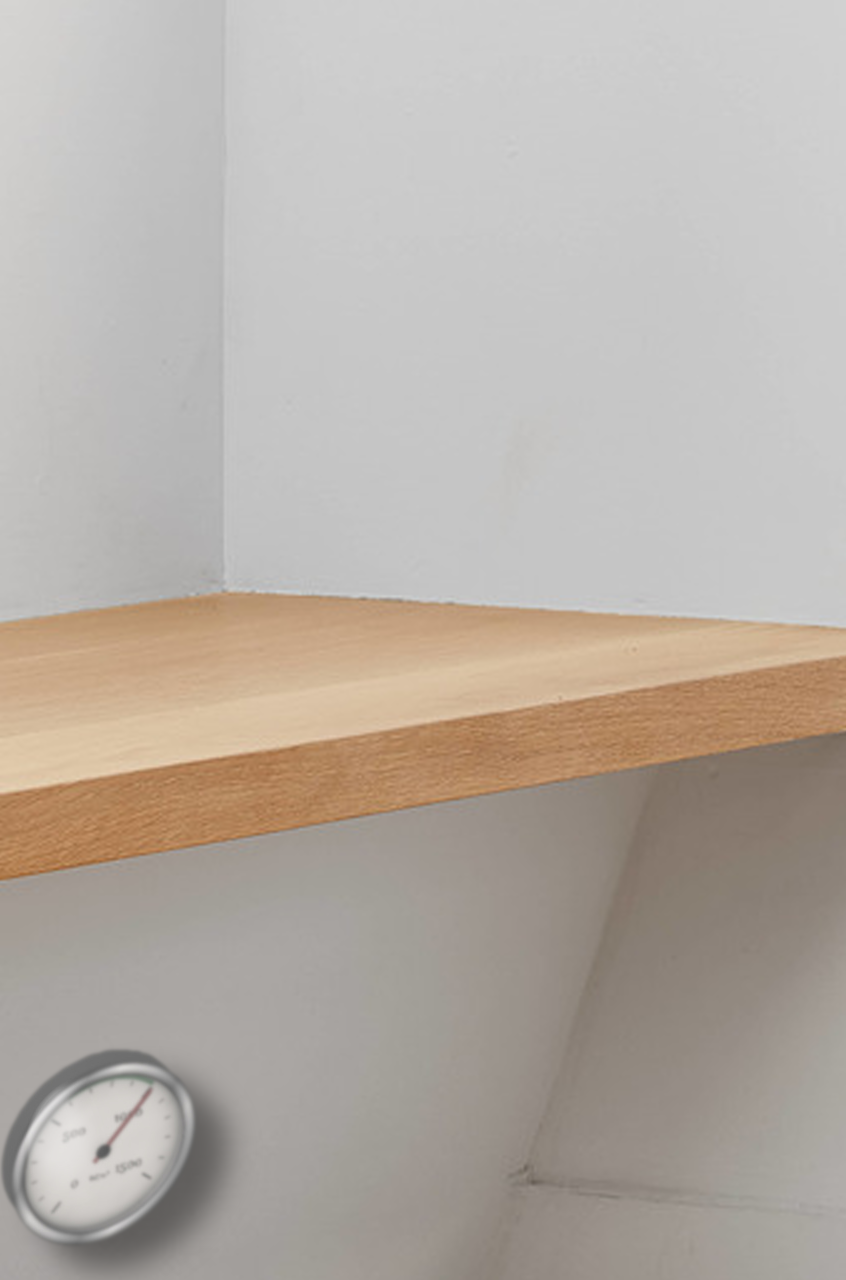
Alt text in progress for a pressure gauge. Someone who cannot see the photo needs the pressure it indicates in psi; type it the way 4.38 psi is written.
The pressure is 1000 psi
